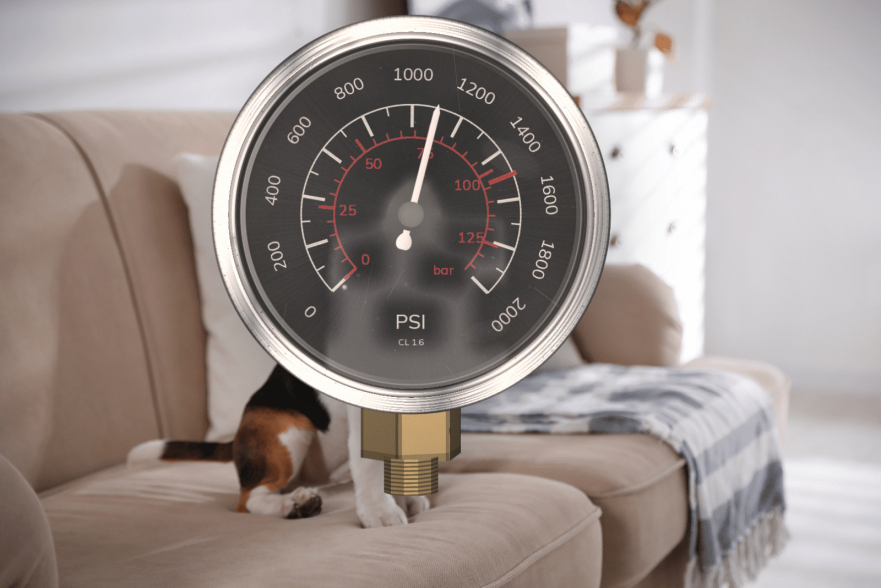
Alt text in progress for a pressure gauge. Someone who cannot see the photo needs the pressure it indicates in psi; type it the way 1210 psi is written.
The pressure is 1100 psi
